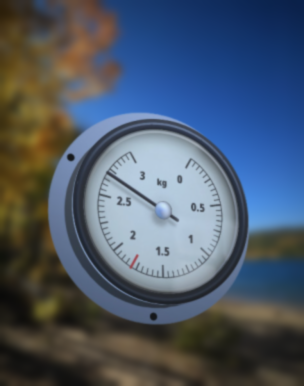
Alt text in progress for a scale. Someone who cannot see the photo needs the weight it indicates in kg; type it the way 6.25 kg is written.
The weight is 2.7 kg
